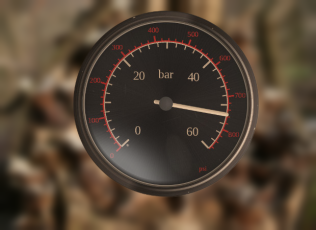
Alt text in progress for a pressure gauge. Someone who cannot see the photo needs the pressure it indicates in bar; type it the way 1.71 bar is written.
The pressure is 52 bar
